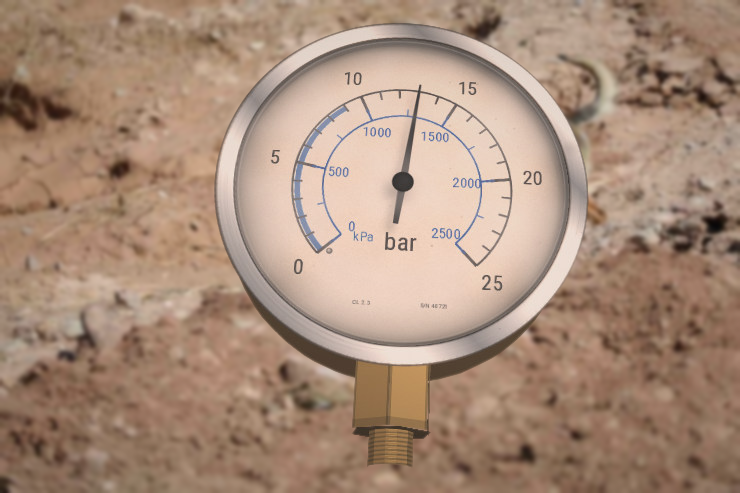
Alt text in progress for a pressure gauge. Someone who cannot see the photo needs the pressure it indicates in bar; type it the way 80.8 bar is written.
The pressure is 13 bar
